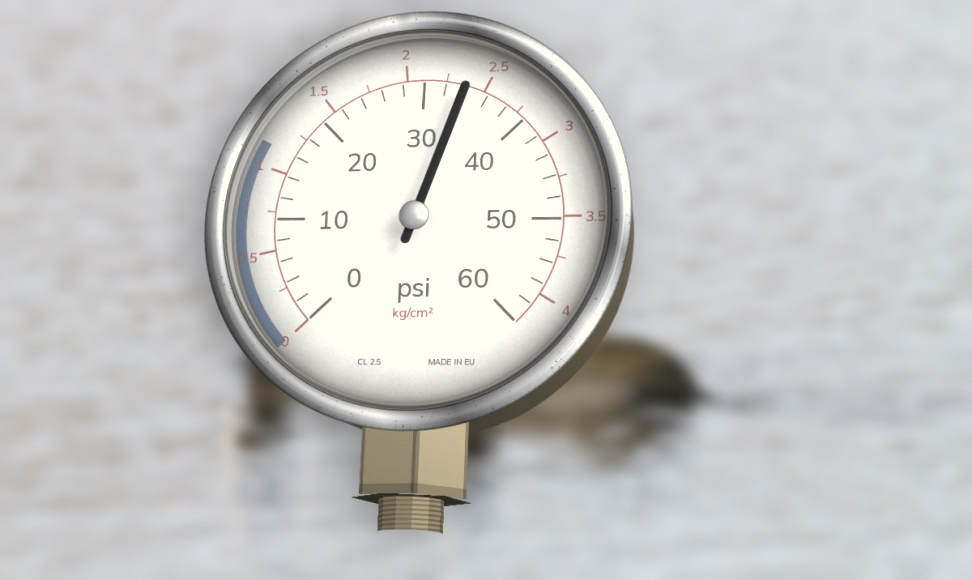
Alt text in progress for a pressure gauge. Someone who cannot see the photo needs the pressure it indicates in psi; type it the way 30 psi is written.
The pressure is 34 psi
